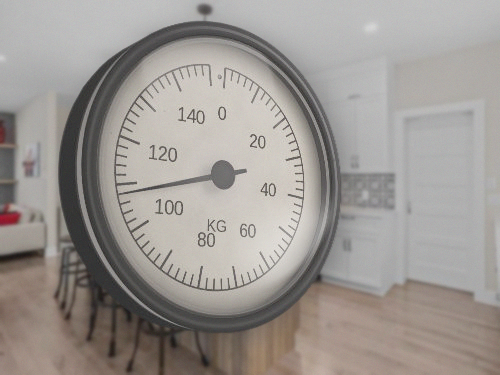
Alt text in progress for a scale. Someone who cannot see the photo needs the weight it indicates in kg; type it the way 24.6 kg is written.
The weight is 108 kg
